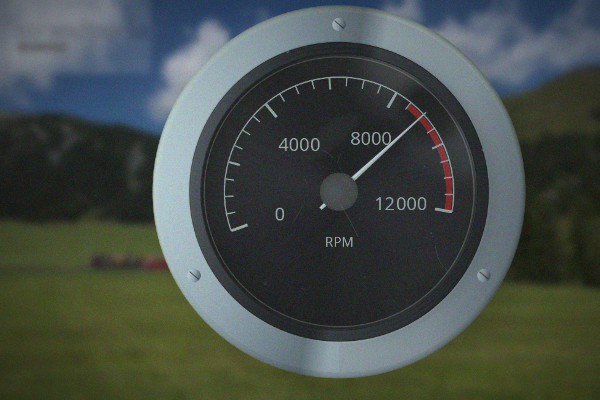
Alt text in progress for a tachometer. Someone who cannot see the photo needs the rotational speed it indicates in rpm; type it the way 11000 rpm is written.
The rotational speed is 9000 rpm
